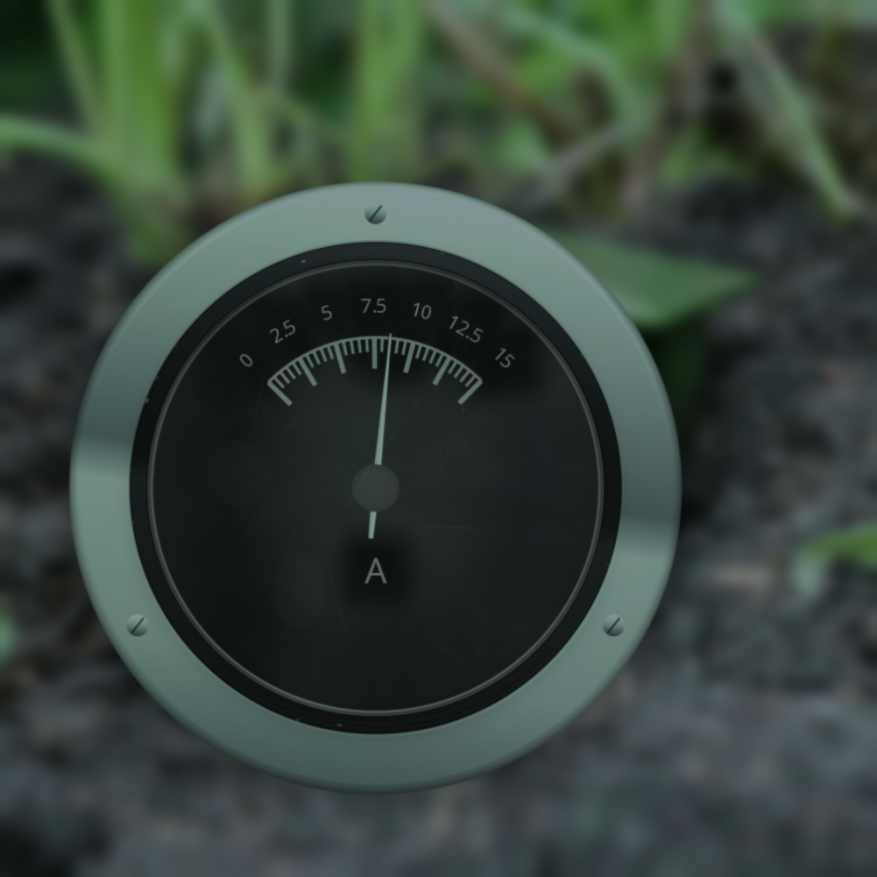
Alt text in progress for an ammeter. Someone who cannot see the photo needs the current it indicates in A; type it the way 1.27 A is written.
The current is 8.5 A
